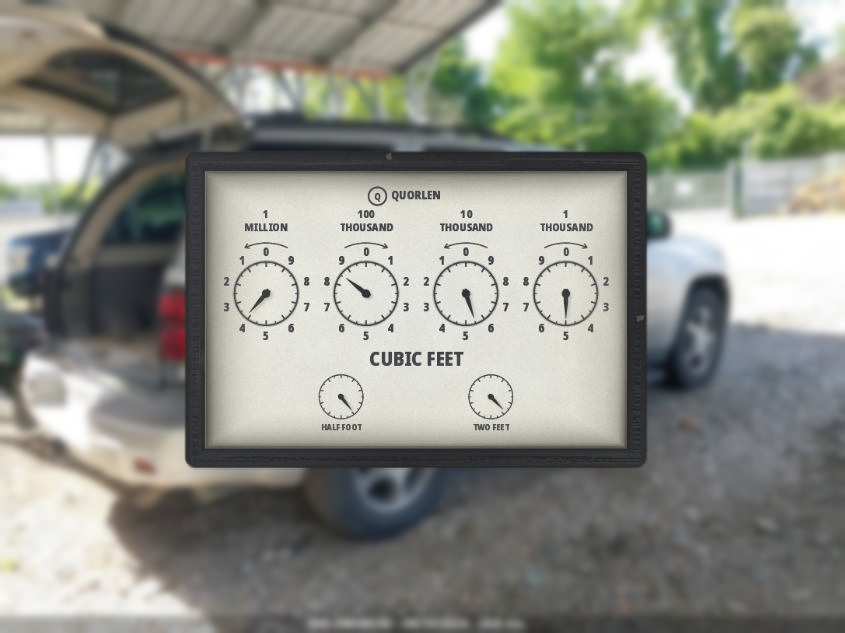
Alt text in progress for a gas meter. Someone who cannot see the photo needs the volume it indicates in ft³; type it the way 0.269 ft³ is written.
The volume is 385500 ft³
